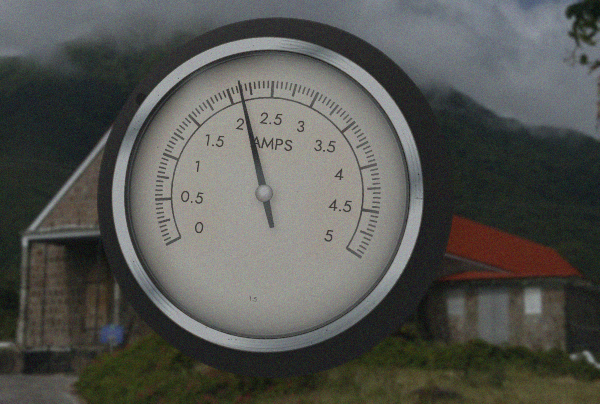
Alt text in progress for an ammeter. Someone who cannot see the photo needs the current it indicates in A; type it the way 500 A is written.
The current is 2.15 A
